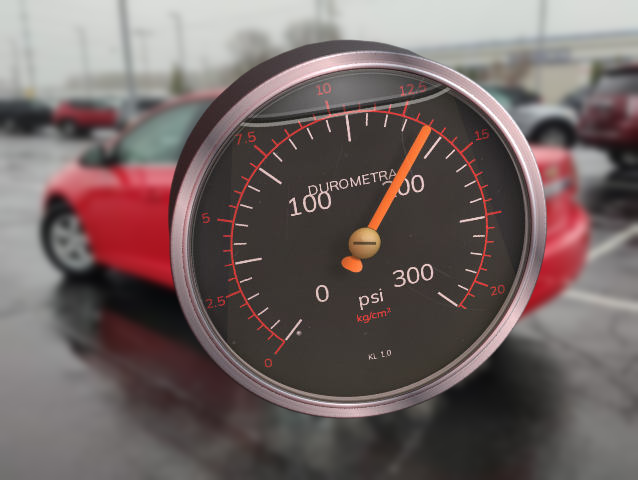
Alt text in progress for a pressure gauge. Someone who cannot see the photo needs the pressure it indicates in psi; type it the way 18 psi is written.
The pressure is 190 psi
